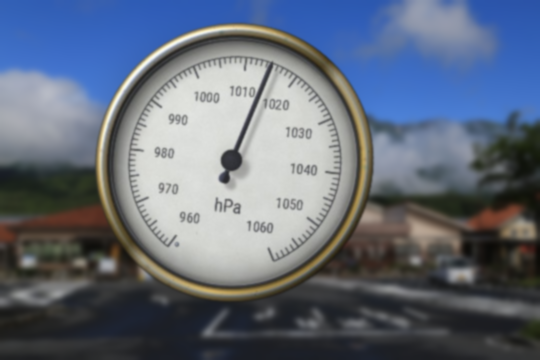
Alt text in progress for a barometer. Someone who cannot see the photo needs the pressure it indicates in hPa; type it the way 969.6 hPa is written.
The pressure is 1015 hPa
